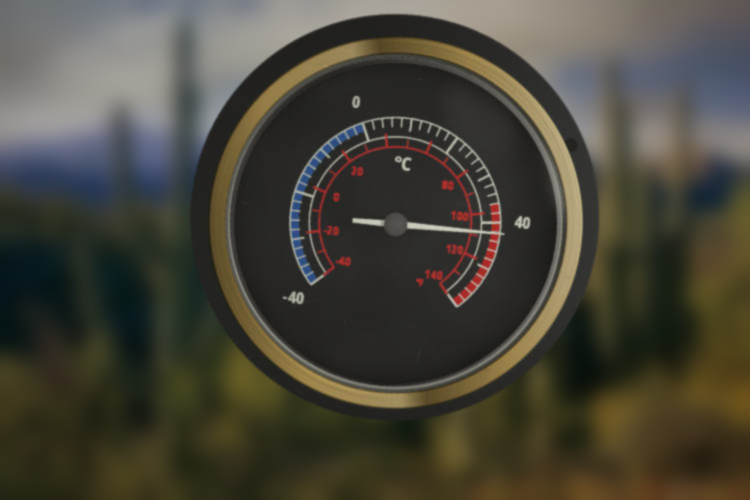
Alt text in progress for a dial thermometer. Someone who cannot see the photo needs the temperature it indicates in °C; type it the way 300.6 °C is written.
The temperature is 42 °C
